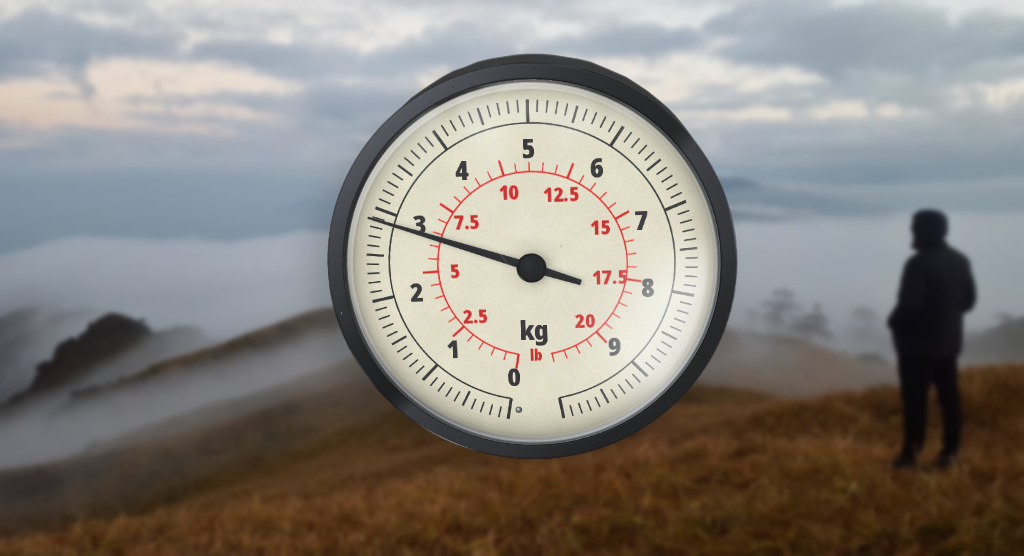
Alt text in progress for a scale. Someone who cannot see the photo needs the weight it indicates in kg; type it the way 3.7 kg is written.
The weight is 2.9 kg
